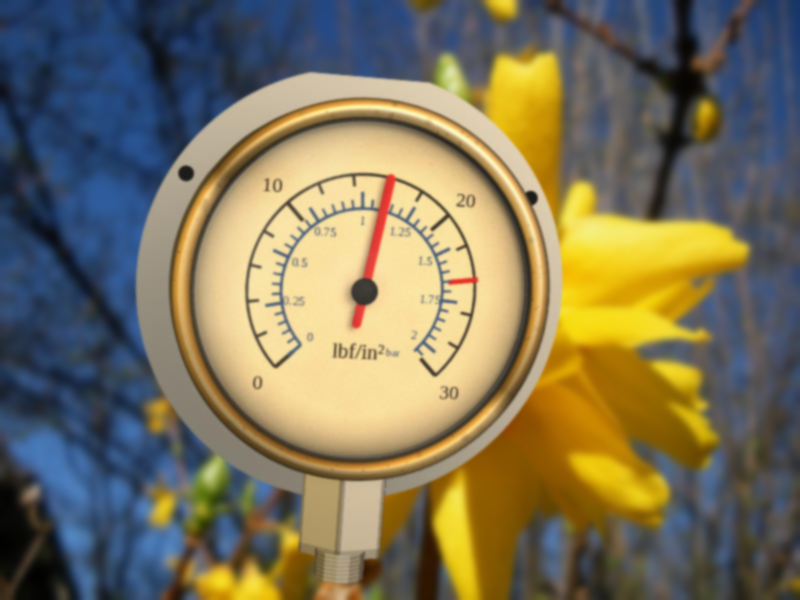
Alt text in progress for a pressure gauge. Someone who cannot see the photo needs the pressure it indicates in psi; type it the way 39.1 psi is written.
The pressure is 16 psi
